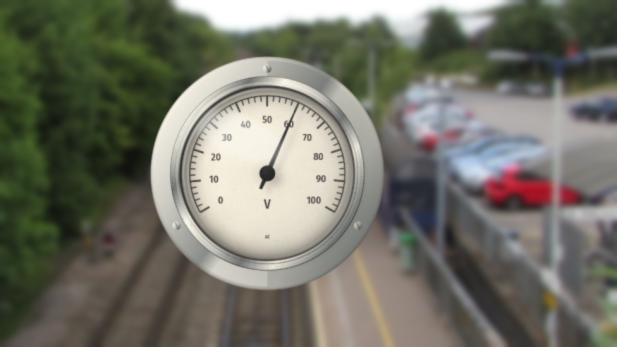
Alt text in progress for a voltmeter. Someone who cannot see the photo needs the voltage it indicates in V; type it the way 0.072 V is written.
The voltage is 60 V
